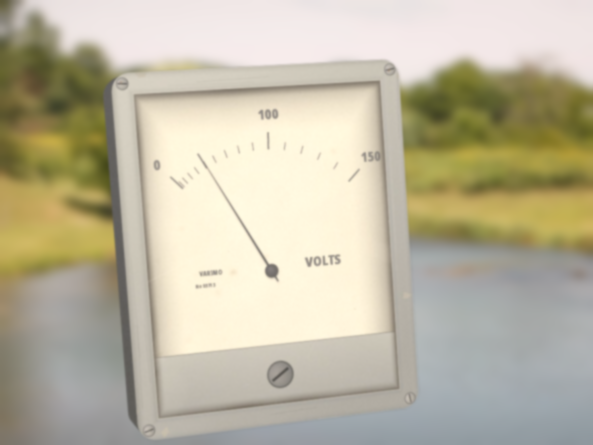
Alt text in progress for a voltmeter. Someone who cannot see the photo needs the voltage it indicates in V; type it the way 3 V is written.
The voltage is 50 V
